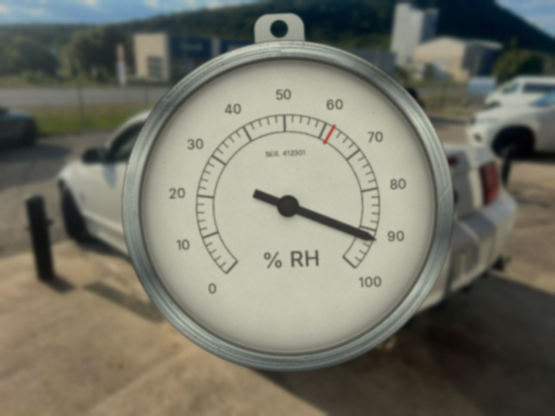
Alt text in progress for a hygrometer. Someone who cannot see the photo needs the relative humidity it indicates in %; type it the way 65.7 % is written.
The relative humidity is 92 %
